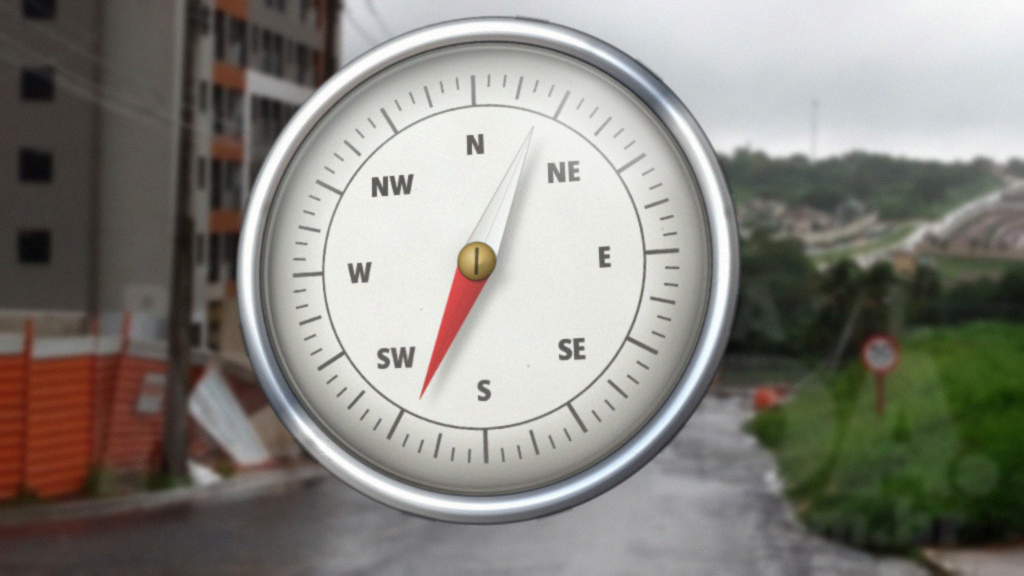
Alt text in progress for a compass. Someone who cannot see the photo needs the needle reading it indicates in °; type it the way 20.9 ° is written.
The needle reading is 205 °
